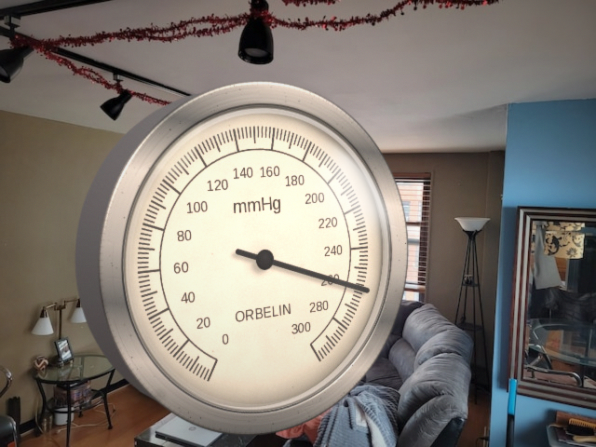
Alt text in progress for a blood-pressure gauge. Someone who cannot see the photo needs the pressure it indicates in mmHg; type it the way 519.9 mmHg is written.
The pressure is 260 mmHg
